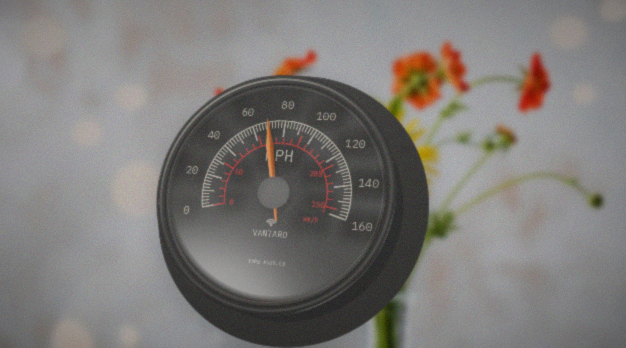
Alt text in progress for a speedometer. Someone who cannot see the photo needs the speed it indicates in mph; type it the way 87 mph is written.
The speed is 70 mph
